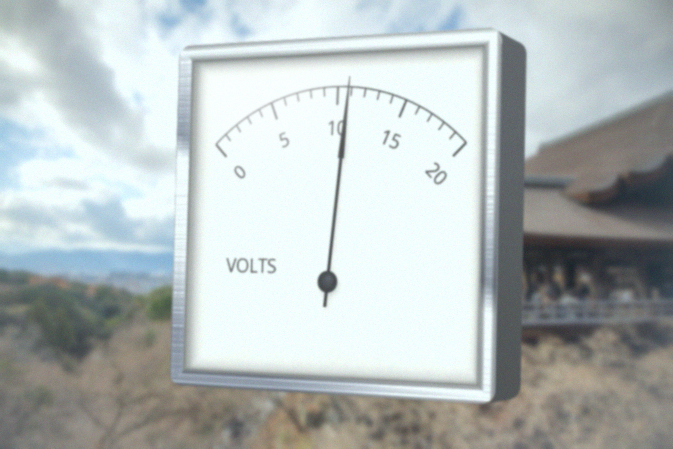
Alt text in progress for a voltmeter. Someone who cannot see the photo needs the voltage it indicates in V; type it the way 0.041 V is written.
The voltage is 11 V
